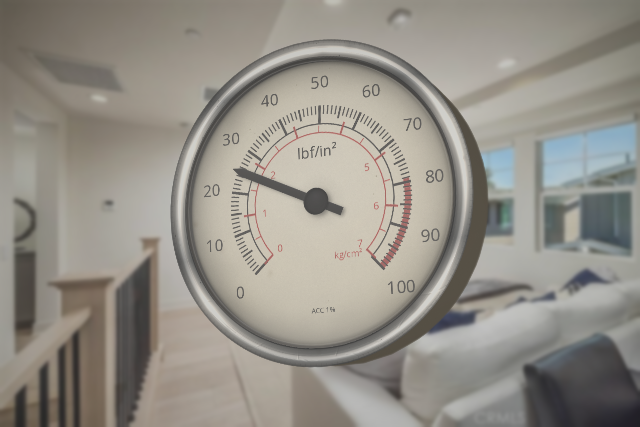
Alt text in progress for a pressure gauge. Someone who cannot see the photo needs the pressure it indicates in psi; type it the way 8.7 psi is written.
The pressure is 25 psi
